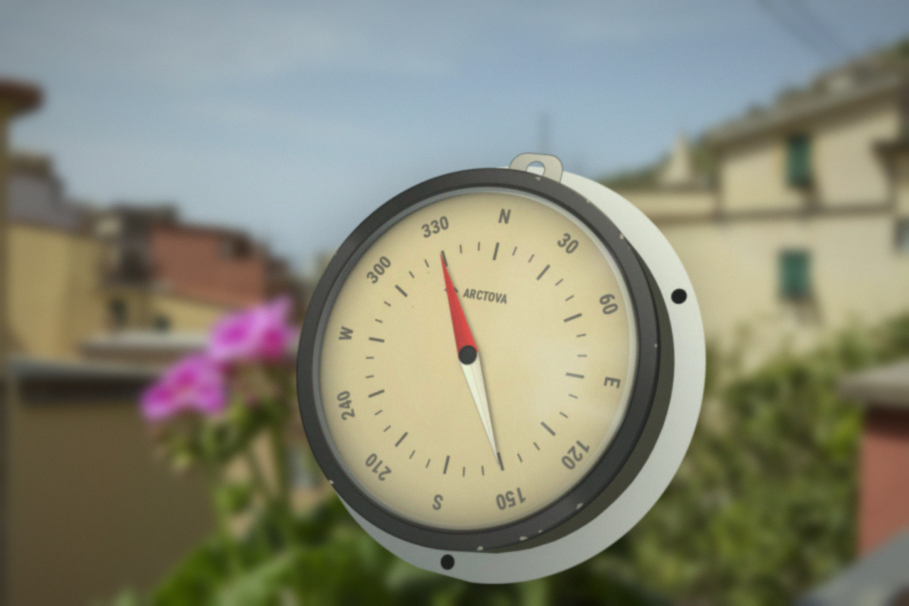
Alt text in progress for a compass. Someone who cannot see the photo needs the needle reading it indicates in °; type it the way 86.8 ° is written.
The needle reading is 330 °
